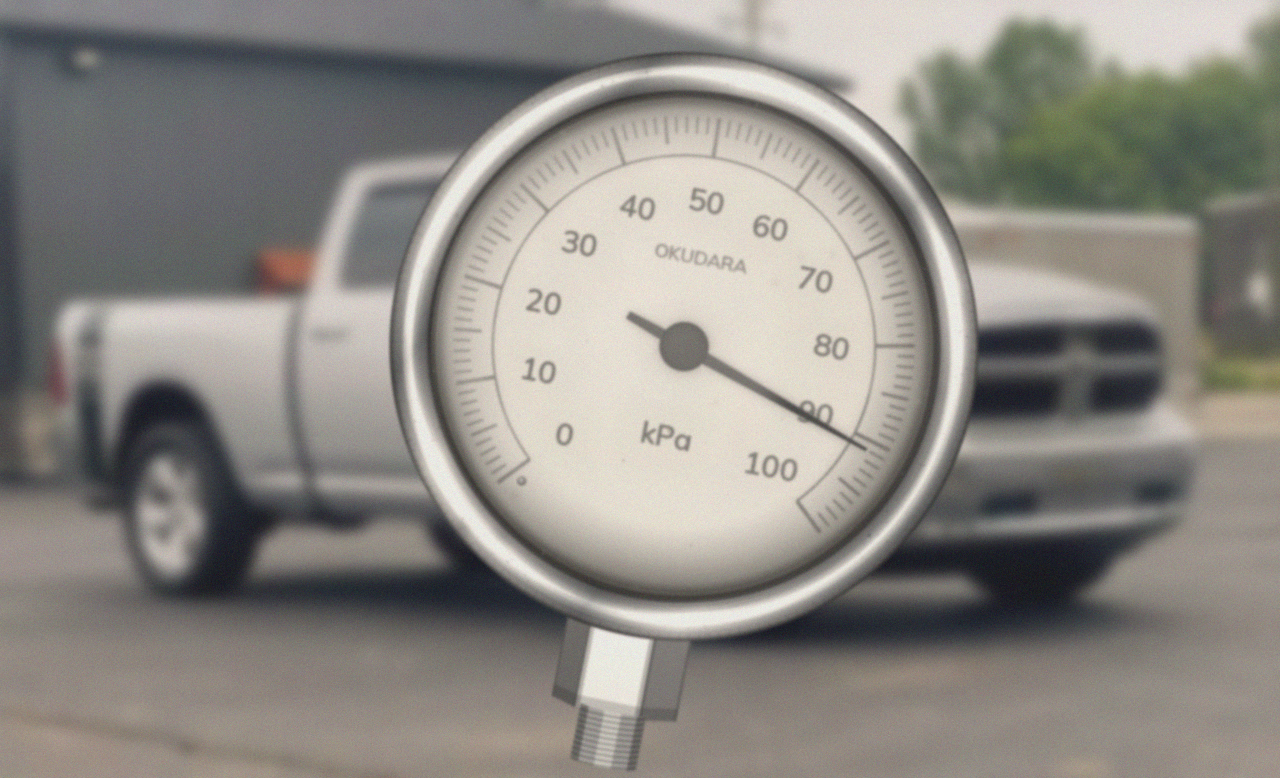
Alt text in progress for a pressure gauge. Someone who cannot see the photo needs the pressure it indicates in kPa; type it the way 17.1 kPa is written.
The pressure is 91 kPa
